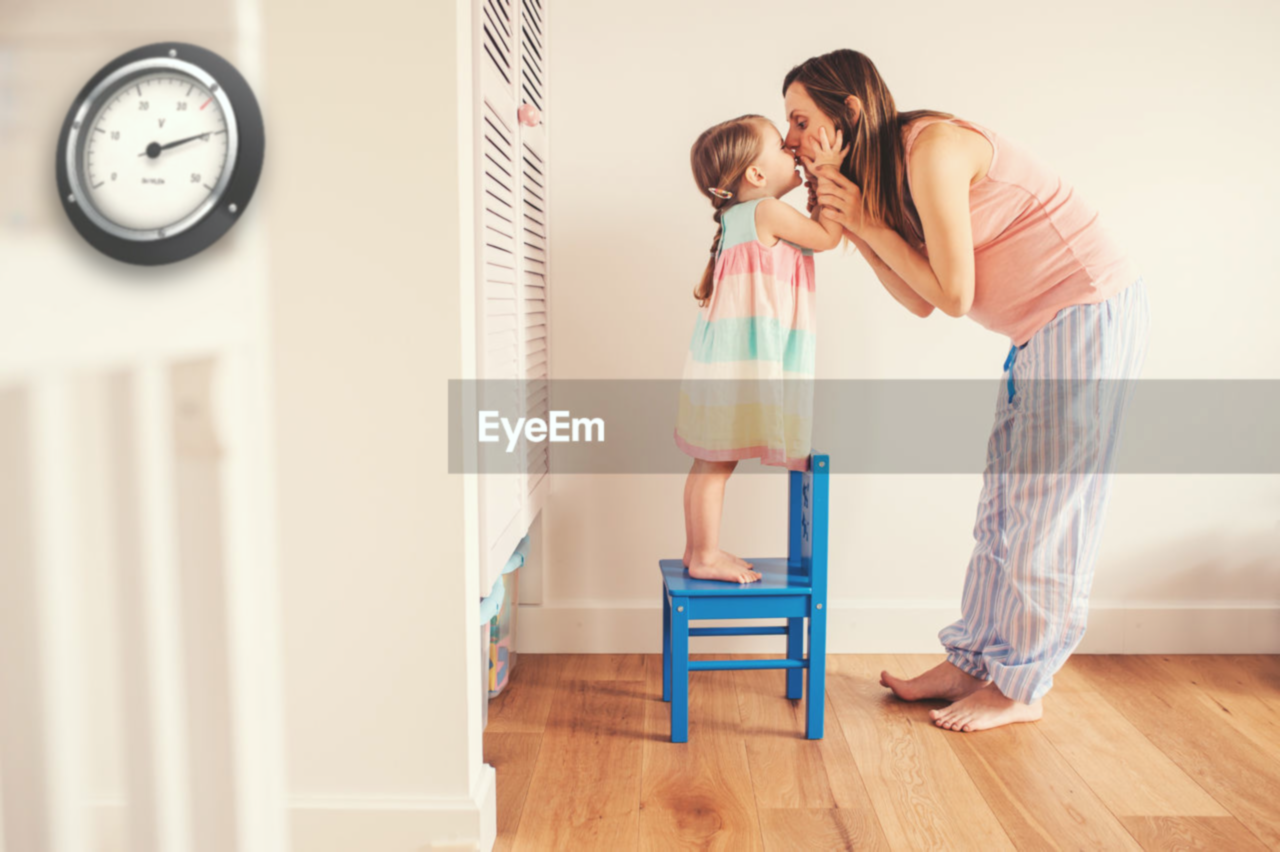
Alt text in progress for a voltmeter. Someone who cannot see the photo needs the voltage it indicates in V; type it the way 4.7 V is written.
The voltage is 40 V
